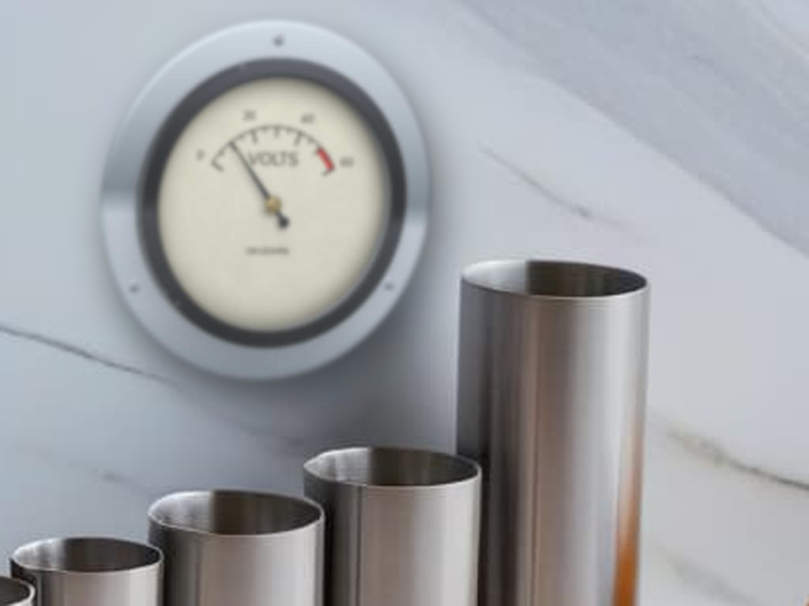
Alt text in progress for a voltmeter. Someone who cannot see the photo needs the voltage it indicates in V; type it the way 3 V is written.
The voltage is 10 V
